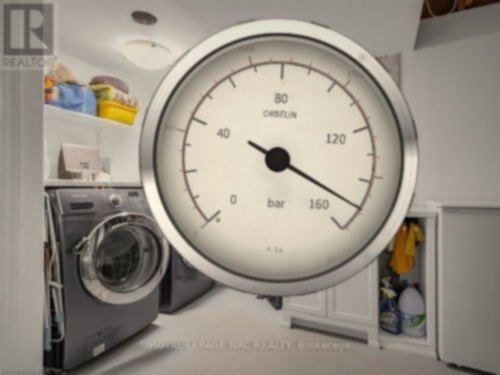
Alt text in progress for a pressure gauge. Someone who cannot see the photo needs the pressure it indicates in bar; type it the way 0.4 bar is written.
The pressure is 150 bar
